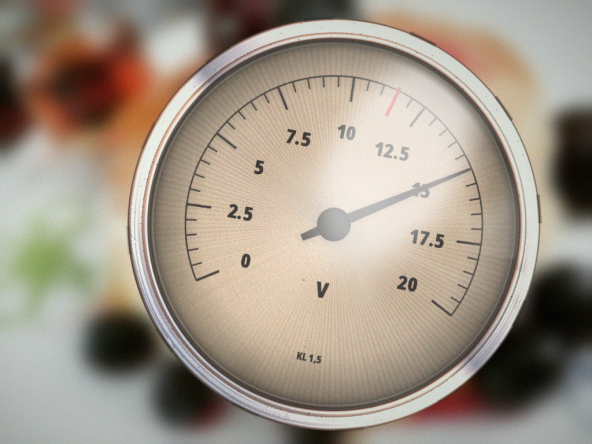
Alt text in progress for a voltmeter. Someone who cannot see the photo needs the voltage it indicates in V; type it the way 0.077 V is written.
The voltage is 15 V
